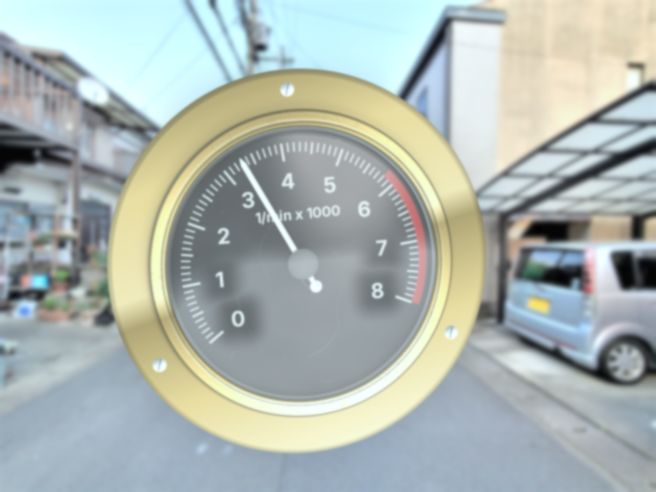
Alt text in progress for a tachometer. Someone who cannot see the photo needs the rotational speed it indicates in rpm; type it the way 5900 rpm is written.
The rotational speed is 3300 rpm
